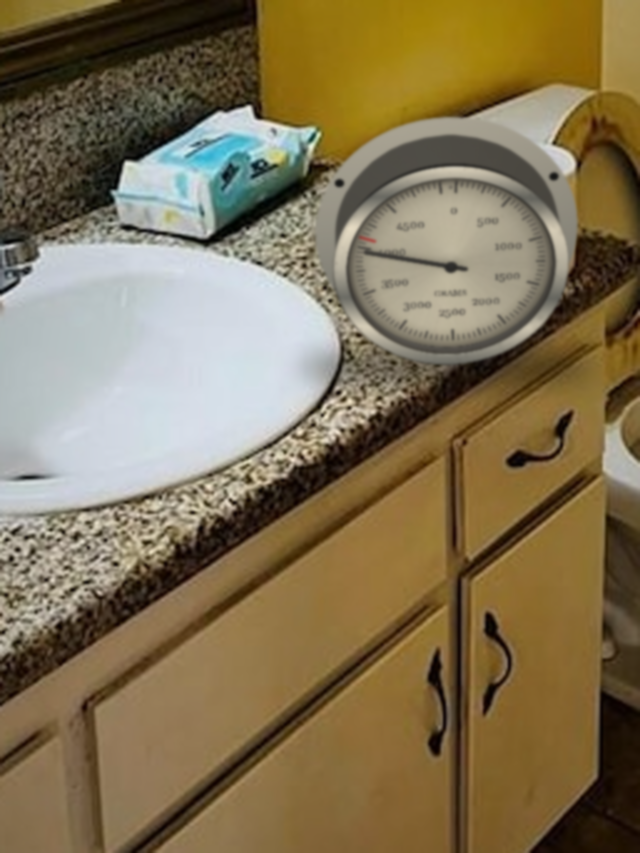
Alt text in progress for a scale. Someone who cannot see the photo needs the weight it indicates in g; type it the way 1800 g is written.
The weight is 4000 g
